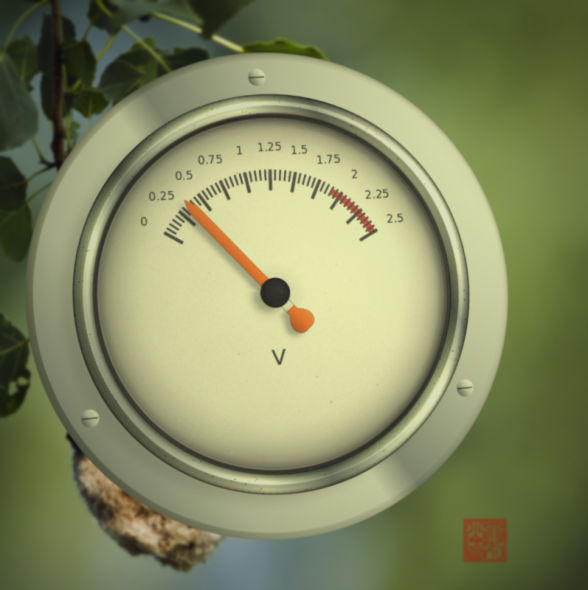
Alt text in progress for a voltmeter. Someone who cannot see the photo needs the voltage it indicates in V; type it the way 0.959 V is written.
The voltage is 0.35 V
